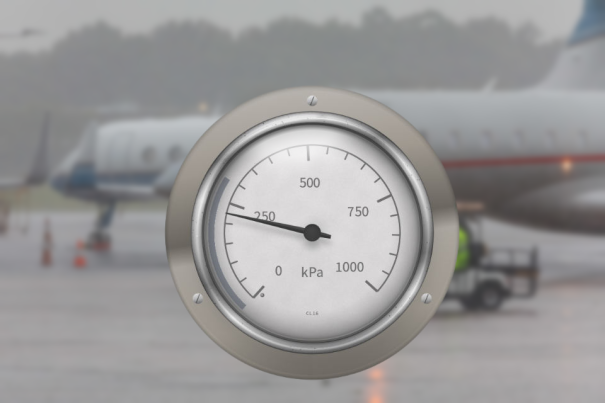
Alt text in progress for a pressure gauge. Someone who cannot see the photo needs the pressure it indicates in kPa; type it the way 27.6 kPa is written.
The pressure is 225 kPa
